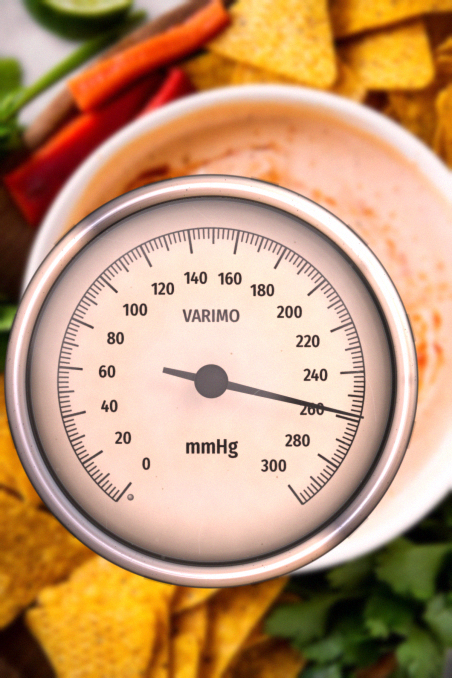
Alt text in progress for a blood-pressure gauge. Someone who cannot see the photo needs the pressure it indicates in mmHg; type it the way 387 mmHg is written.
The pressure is 258 mmHg
